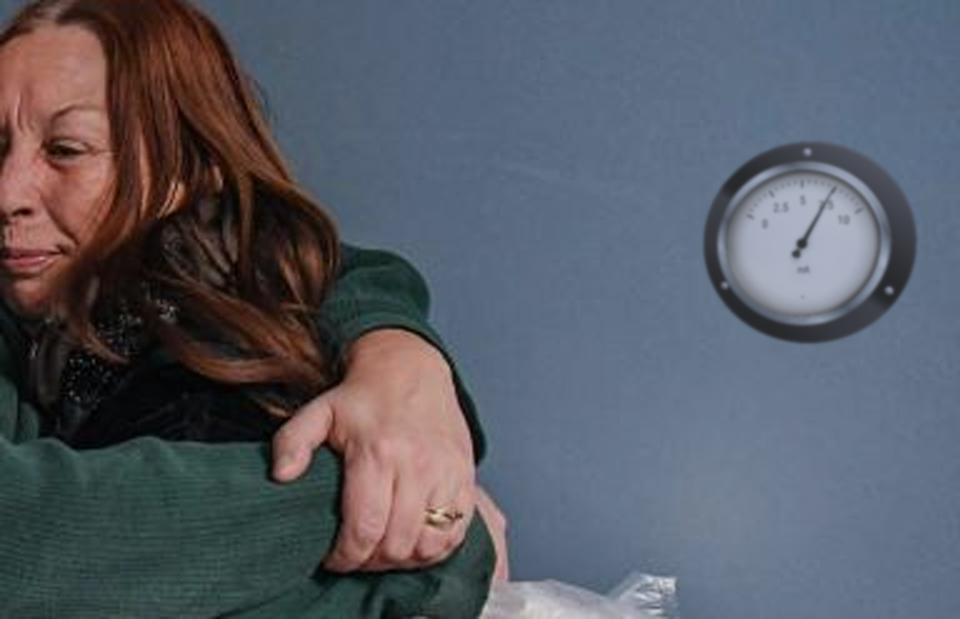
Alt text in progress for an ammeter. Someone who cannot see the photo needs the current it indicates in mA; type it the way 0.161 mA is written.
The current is 7.5 mA
